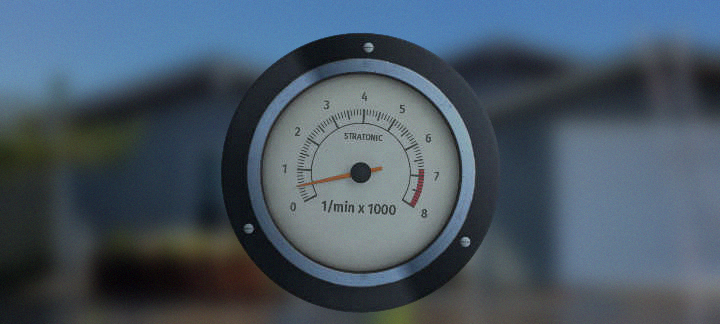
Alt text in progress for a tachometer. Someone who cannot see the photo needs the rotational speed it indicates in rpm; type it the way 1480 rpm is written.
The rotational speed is 500 rpm
